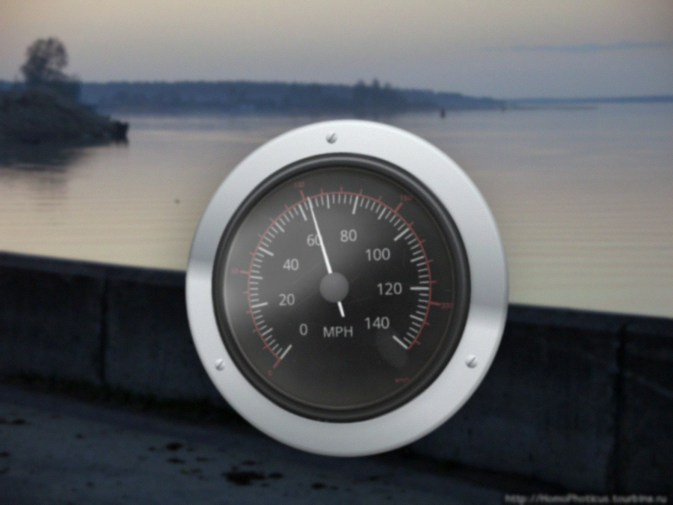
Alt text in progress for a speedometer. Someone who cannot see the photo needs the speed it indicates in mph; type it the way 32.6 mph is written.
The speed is 64 mph
